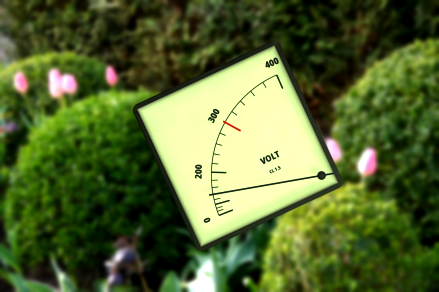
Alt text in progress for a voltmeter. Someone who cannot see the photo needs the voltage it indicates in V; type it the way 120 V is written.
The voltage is 140 V
